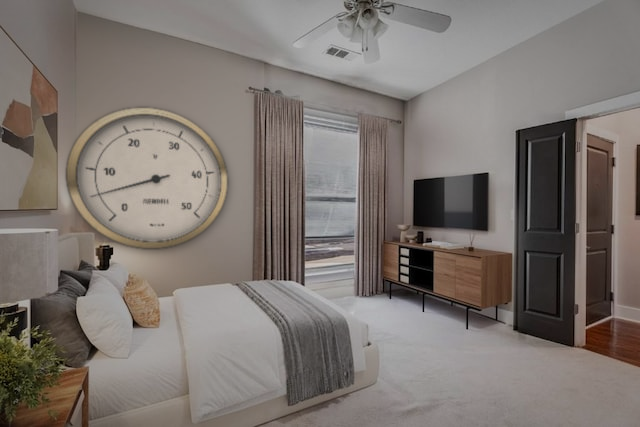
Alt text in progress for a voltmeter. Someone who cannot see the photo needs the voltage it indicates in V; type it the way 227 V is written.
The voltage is 5 V
